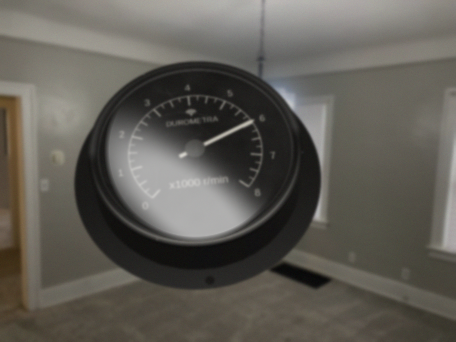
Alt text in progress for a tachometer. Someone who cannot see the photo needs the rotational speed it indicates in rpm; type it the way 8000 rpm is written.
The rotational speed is 6000 rpm
